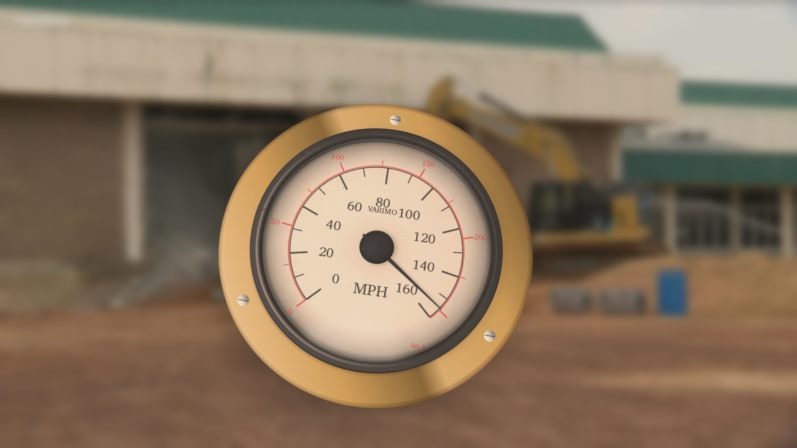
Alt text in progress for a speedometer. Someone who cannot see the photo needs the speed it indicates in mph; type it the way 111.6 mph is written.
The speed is 155 mph
